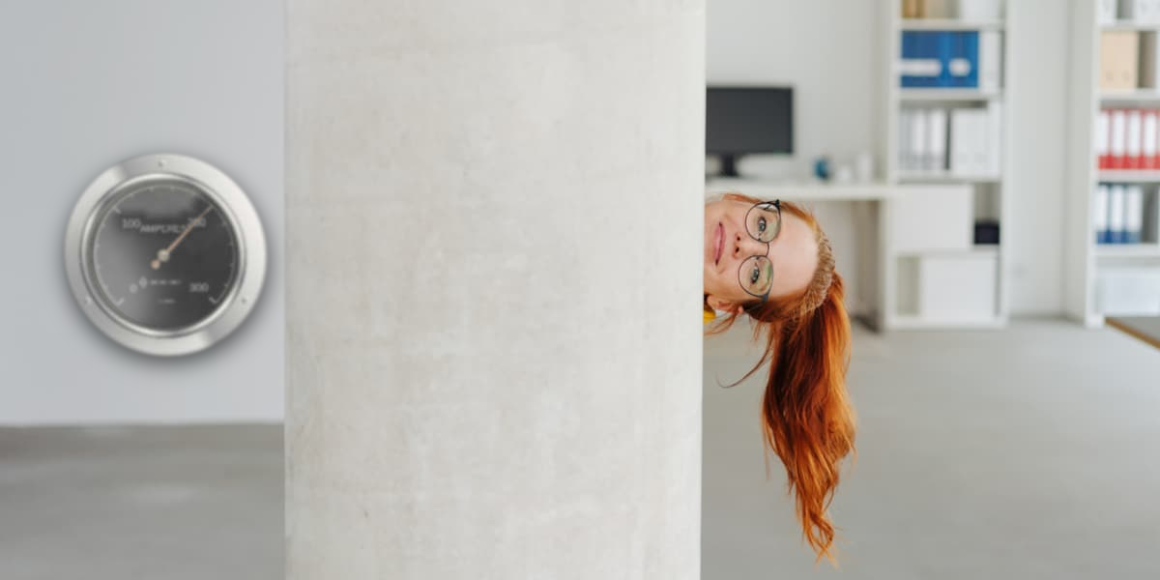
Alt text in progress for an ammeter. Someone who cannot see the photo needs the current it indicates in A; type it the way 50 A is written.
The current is 200 A
